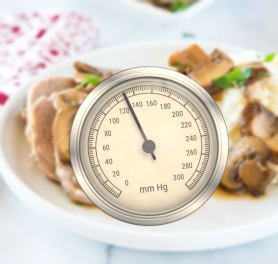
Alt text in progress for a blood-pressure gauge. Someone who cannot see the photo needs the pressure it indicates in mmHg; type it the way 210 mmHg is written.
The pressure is 130 mmHg
